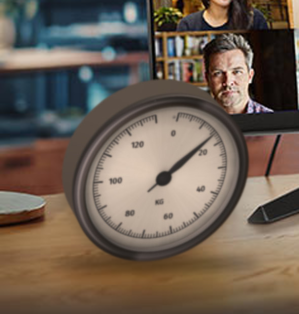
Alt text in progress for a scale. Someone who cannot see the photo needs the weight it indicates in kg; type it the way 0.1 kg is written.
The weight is 15 kg
